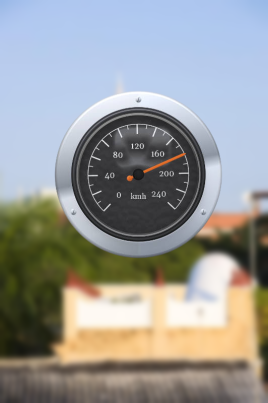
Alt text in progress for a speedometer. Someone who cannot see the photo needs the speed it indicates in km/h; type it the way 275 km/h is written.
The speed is 180 km/h
